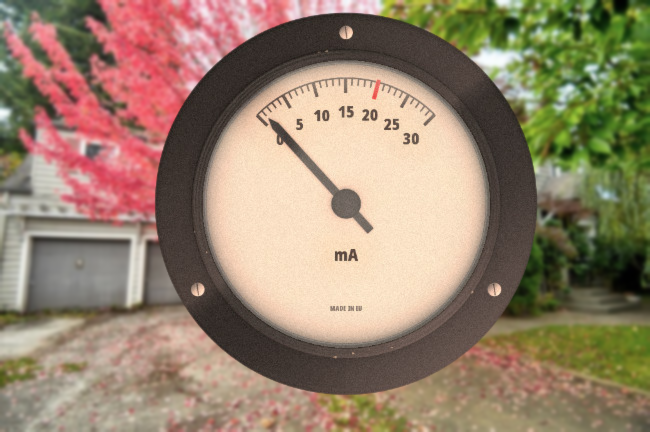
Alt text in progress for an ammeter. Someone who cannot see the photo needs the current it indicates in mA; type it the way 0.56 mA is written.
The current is 1 mA
